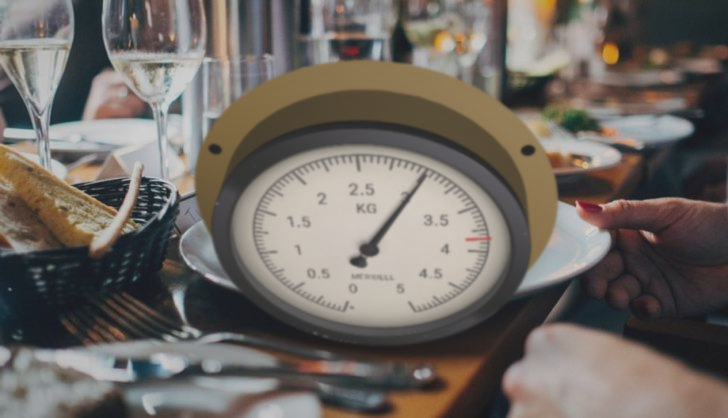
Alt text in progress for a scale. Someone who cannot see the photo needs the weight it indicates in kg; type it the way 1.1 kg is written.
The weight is 3 kg
